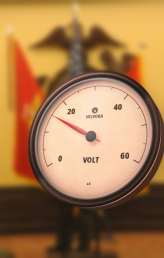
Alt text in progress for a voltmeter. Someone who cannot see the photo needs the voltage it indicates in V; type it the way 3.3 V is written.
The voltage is 15 V
